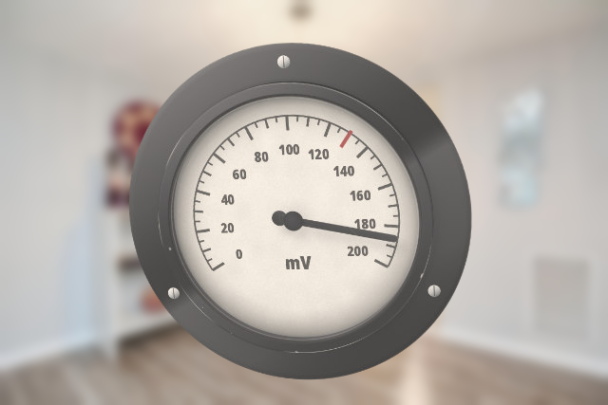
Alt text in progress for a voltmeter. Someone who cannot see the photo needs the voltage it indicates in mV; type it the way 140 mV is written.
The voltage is 185 mV
